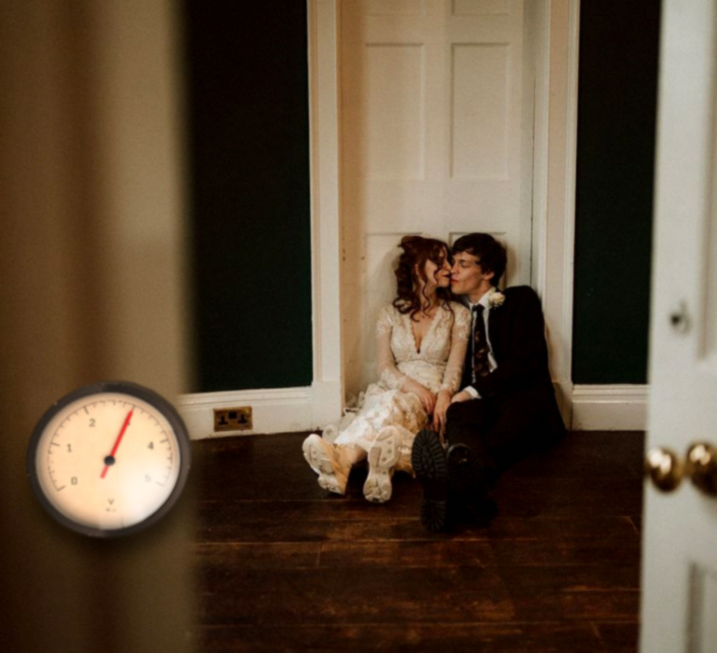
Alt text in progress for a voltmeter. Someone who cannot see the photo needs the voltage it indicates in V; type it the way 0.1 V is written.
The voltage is 3 V
